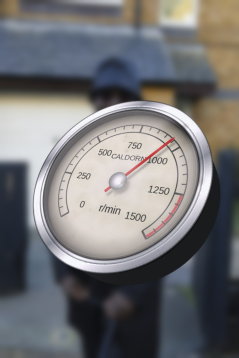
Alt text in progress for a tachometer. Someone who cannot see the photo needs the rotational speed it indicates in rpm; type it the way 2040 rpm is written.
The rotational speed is 950 rpm
